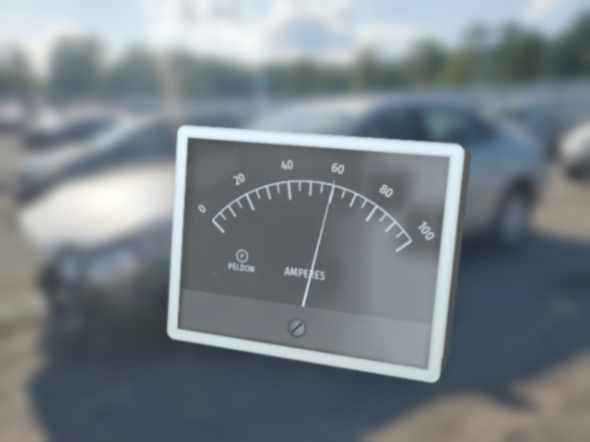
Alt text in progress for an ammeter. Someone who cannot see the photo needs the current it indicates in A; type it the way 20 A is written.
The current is 60 A
